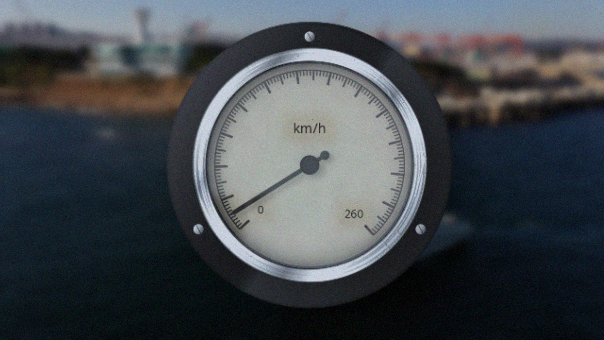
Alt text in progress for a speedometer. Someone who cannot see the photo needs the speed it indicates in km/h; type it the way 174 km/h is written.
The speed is 10 km/h
